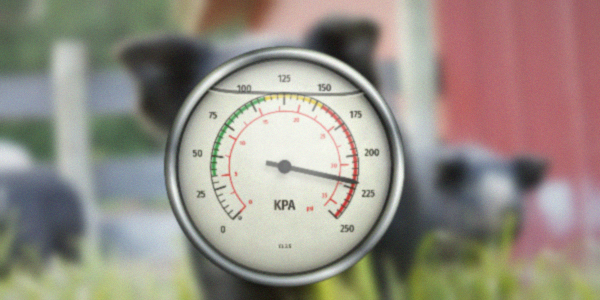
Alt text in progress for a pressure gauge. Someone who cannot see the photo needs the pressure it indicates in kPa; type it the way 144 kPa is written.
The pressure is 220 kPa
